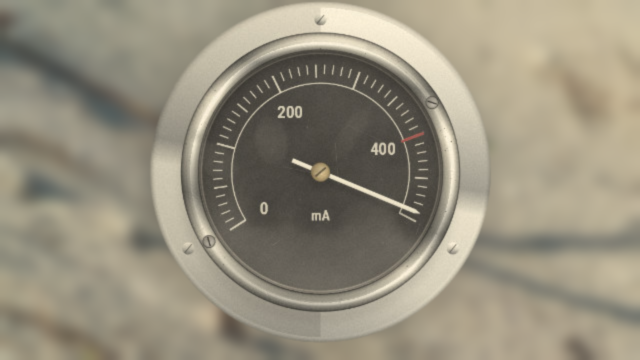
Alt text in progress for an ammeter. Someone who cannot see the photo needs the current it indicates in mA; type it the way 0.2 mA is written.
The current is 490 mA
